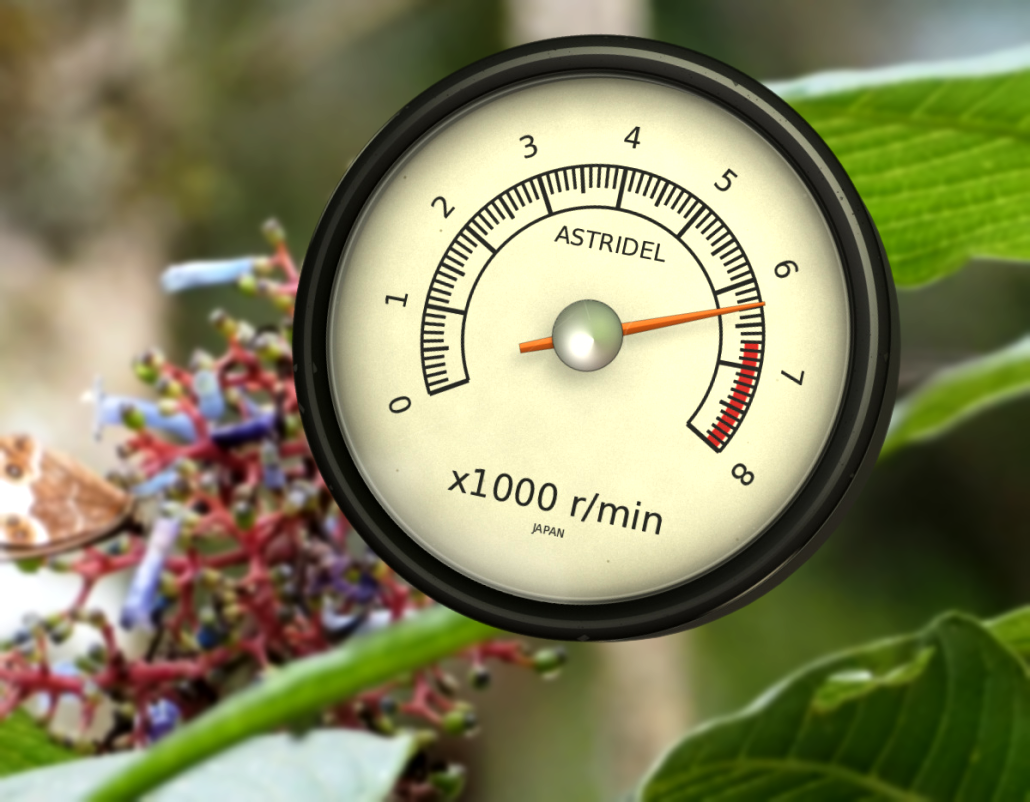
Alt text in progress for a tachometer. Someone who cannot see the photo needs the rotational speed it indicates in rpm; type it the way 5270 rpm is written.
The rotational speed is 6300 rpm
